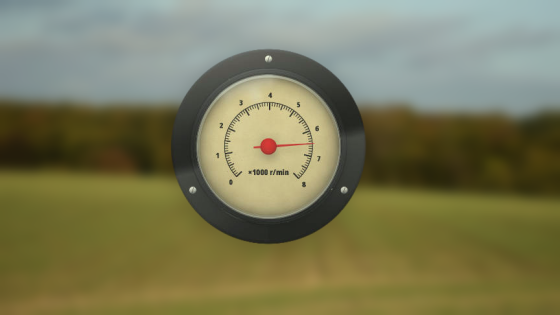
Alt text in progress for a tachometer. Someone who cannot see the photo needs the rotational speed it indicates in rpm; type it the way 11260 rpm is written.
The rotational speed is 6500 rpm
